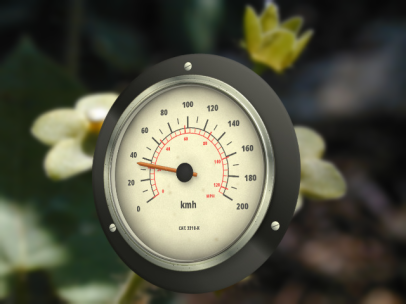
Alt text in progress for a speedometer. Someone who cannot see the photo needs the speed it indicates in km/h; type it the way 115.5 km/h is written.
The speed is 35 km/h
